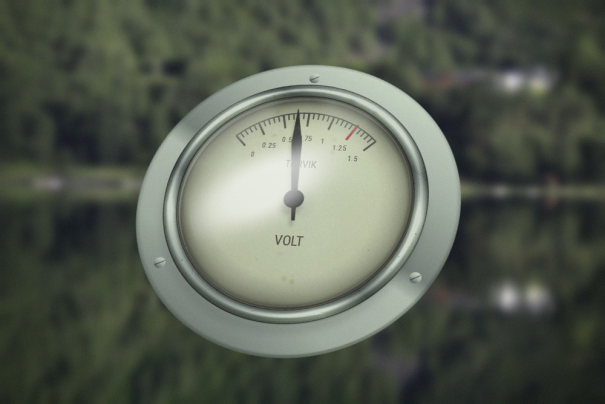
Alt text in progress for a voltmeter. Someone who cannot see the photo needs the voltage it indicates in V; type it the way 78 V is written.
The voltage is 0.65 V
